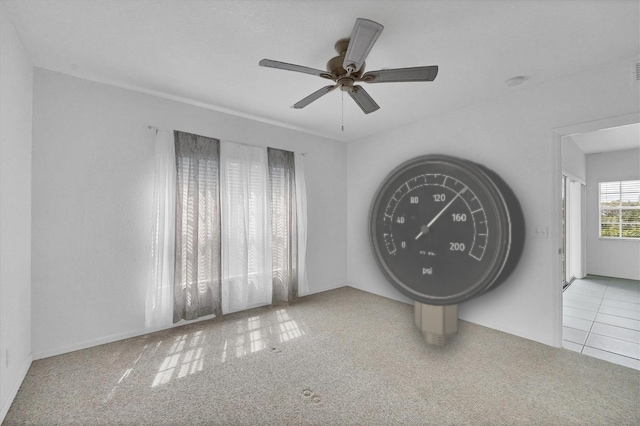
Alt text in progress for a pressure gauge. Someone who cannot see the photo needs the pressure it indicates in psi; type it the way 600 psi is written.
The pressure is 140 psi
